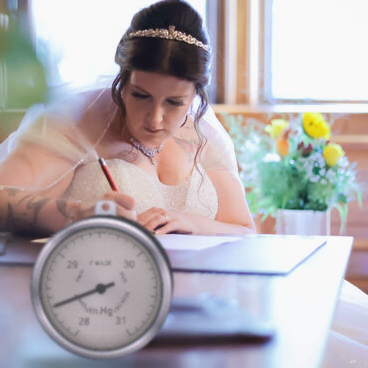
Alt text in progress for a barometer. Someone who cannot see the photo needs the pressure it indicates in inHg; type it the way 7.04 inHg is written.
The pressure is 28.4 inHg
